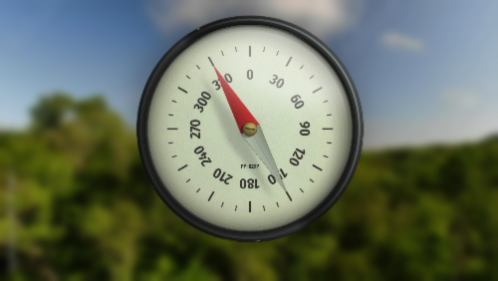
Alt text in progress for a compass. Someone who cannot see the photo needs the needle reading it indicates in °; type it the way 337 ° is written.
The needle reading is 330 °
